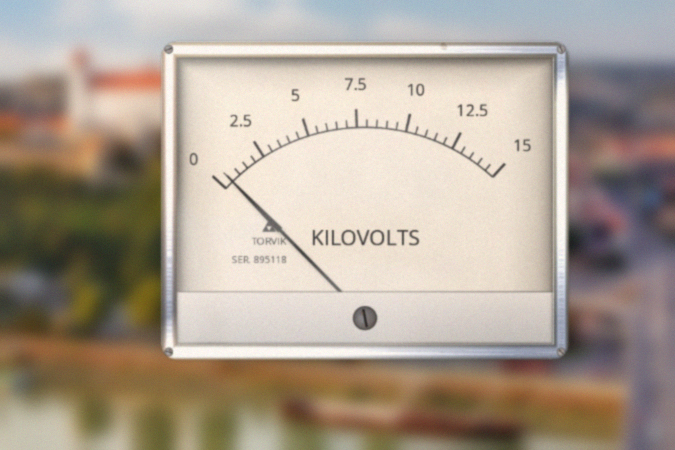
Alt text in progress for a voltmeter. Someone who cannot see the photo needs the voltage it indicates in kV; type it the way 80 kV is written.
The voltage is 0.5 kV
